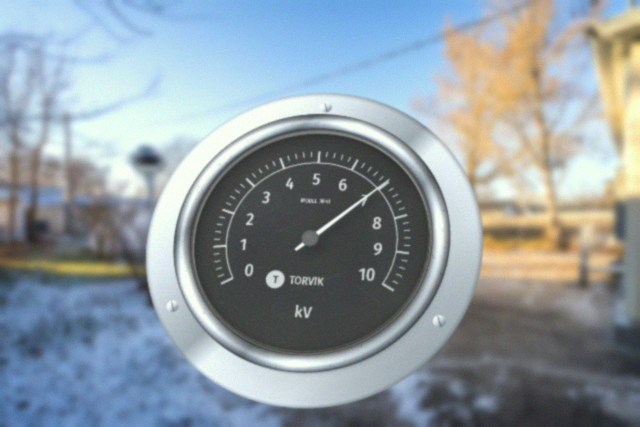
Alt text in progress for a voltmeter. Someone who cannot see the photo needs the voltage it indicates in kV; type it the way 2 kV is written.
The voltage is 7 kV
